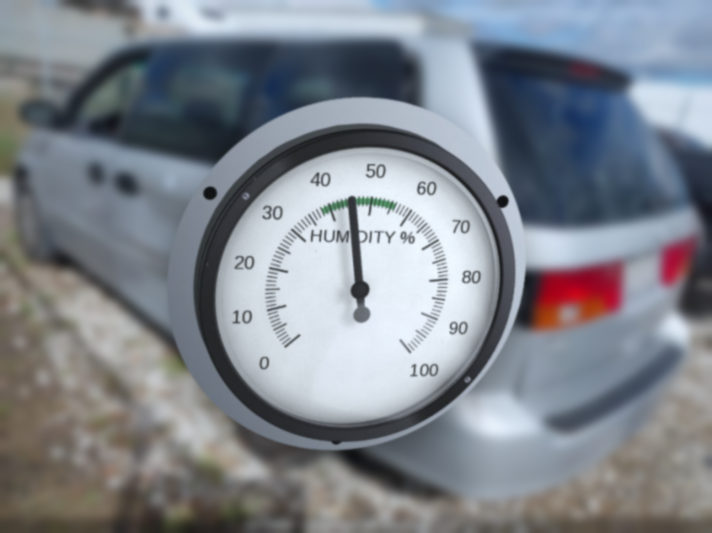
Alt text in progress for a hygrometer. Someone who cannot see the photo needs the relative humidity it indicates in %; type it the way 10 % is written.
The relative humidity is 45 %
